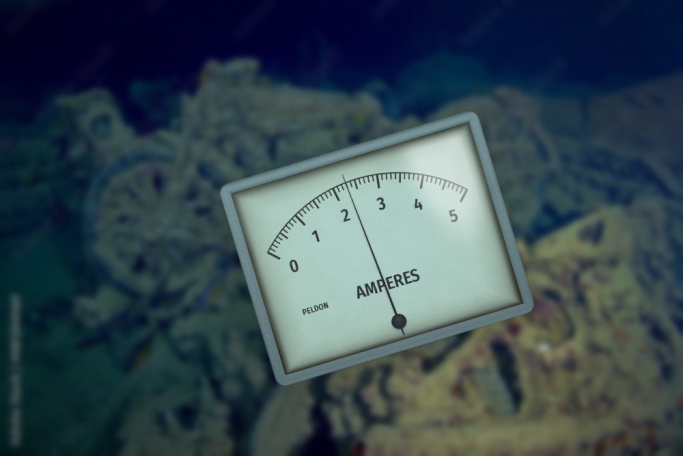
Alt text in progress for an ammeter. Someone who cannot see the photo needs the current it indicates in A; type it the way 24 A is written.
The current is 2.3 A
